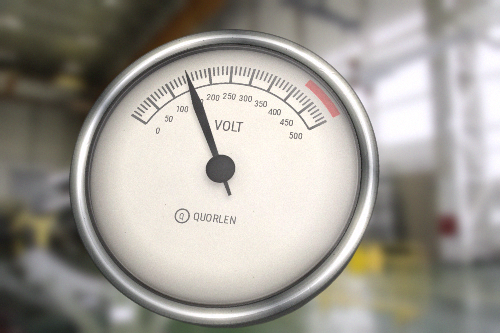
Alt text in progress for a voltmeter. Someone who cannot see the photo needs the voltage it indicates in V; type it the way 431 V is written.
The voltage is 150 V
